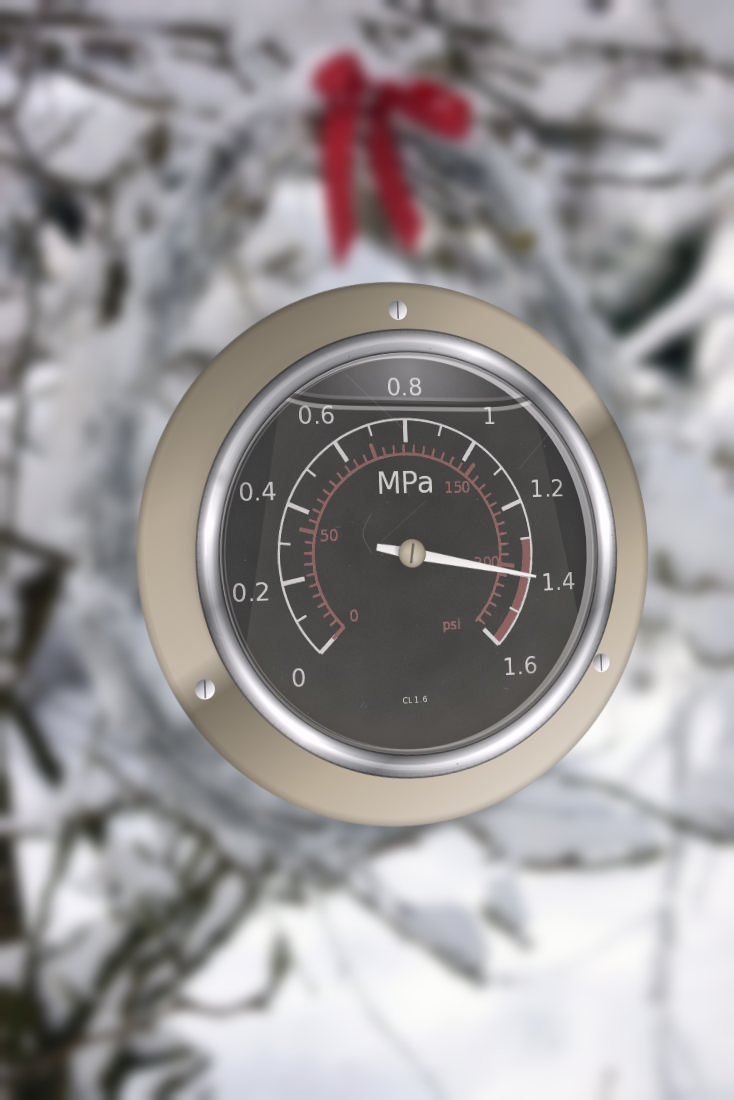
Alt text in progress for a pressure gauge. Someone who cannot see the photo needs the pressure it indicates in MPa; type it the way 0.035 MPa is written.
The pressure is 1.4 MPa
